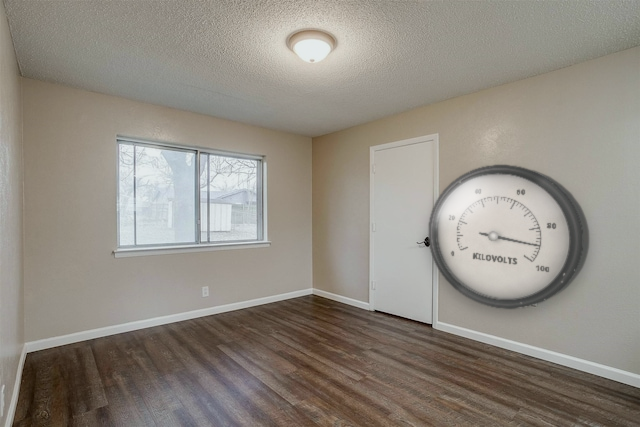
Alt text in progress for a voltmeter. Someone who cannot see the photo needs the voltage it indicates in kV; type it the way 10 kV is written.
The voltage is 90 kV
